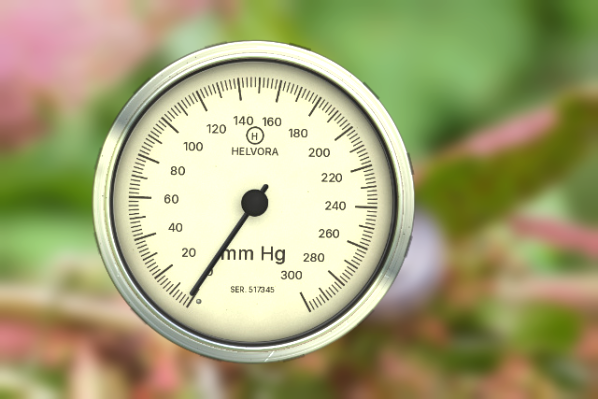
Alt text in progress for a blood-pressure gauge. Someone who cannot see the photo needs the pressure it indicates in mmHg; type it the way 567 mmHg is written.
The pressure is 2 mmHg
